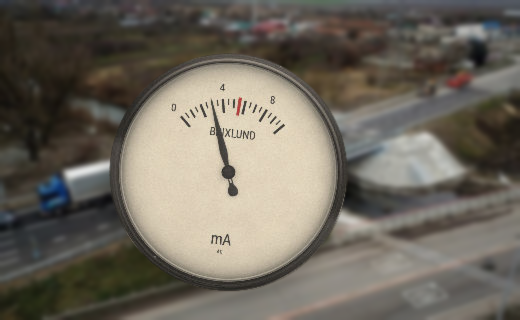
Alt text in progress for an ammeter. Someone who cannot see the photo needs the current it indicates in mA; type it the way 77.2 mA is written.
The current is 3 mA
